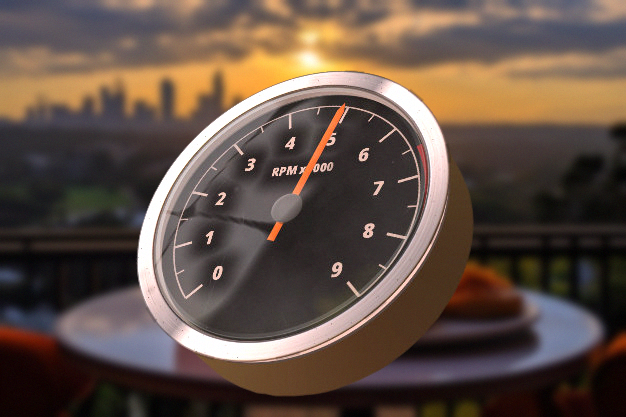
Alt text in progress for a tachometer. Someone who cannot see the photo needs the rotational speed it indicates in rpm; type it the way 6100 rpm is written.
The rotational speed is 5000 rpm
